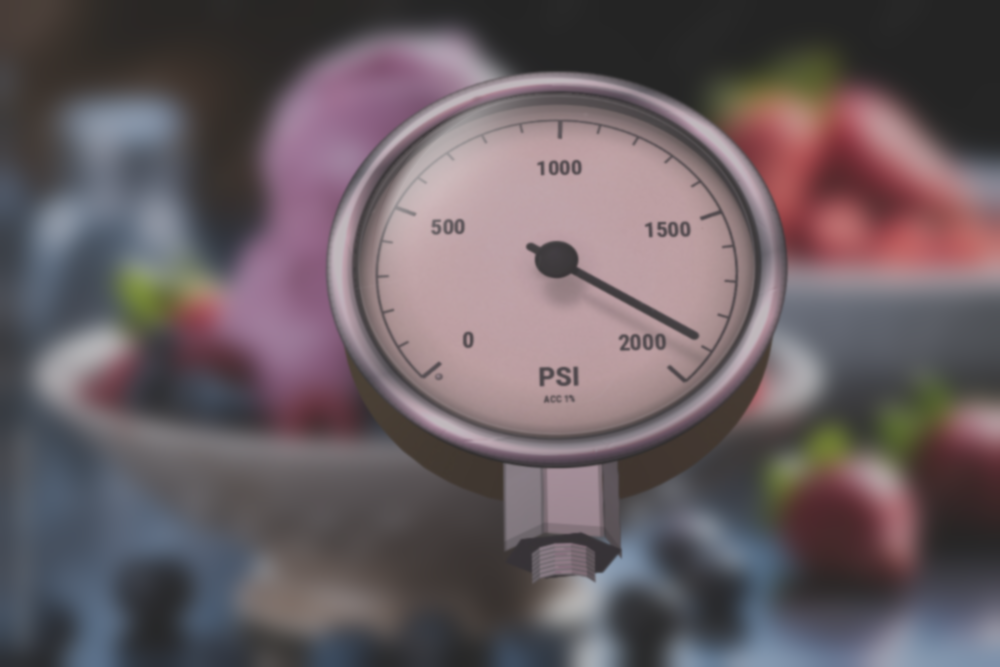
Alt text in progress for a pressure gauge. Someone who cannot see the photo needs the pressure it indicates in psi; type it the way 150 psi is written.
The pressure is 1900 psi
